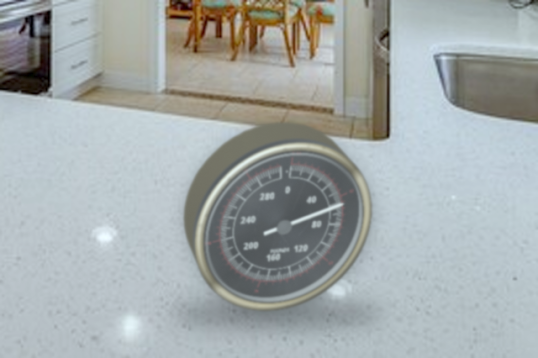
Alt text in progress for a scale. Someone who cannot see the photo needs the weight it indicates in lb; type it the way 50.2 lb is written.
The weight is 60 lb
